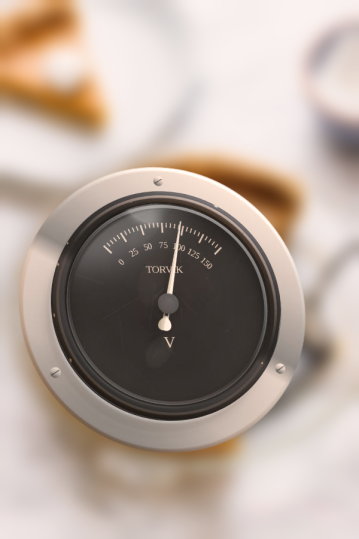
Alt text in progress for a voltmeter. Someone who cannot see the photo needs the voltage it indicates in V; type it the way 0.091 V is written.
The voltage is 95 V
